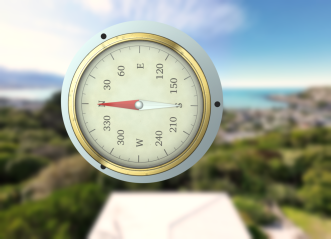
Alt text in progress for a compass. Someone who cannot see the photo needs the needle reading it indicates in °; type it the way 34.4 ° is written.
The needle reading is 0 °
